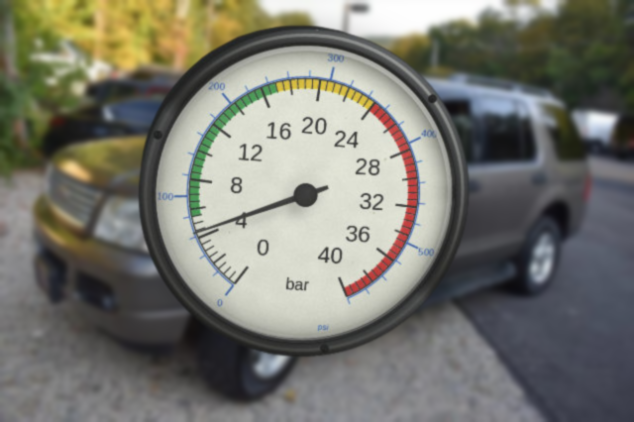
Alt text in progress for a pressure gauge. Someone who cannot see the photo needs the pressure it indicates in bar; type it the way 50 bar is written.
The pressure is 4.5 bar
